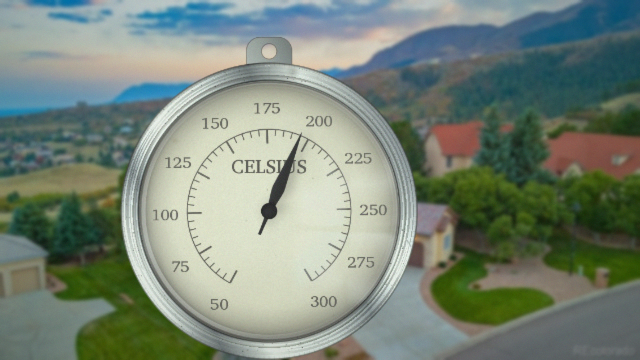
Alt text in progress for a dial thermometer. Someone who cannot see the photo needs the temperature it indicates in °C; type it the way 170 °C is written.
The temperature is 195 °C
